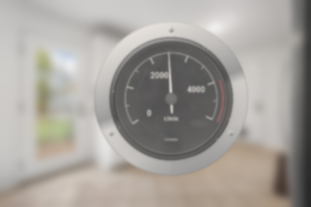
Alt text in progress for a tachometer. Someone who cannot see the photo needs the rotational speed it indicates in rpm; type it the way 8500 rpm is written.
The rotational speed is 2500 rpm
